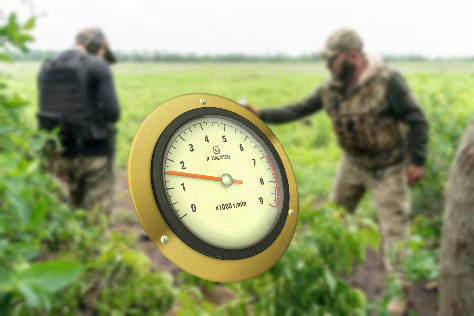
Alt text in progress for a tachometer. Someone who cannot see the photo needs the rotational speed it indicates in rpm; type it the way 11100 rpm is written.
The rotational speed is 1500 rpm
